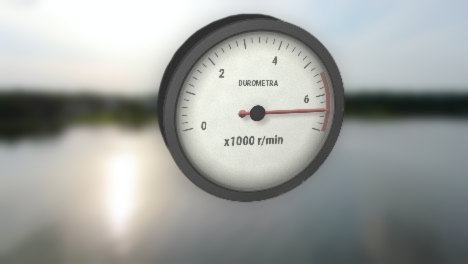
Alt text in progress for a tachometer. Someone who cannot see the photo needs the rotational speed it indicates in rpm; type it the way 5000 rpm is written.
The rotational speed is 6400 rpm
